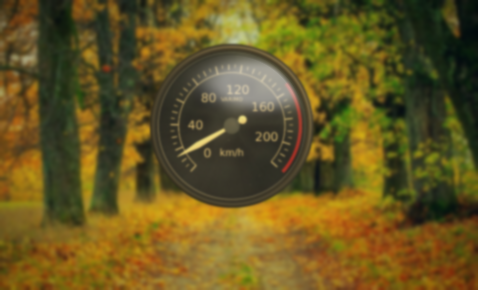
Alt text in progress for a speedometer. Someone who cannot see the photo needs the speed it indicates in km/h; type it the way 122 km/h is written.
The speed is 15 km/h
